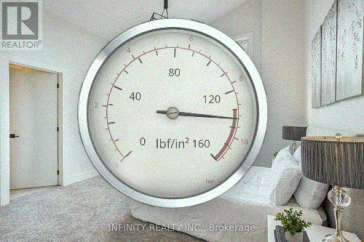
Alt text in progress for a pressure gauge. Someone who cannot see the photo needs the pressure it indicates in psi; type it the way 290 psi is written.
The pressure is 135 psi
